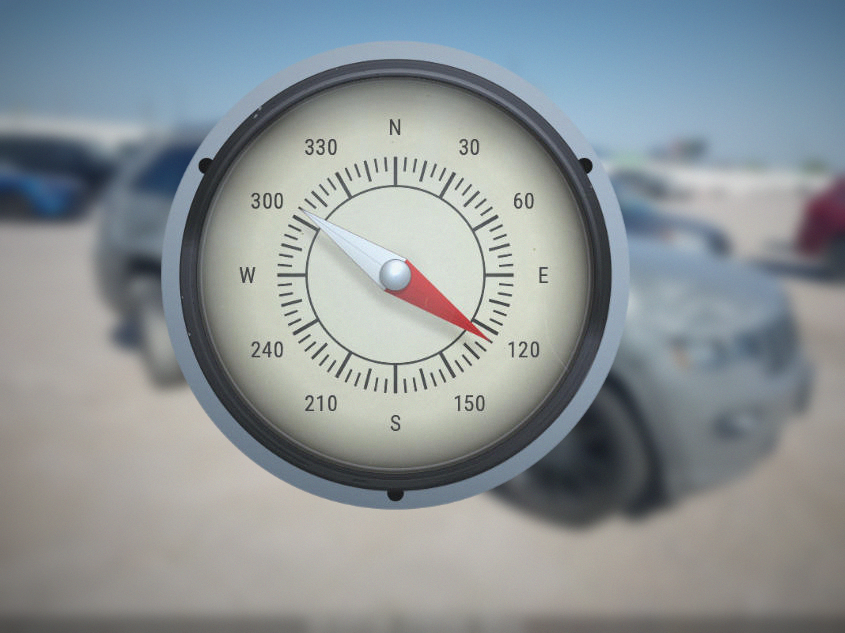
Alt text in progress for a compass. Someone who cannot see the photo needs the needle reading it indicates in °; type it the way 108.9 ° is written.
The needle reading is 125 °
